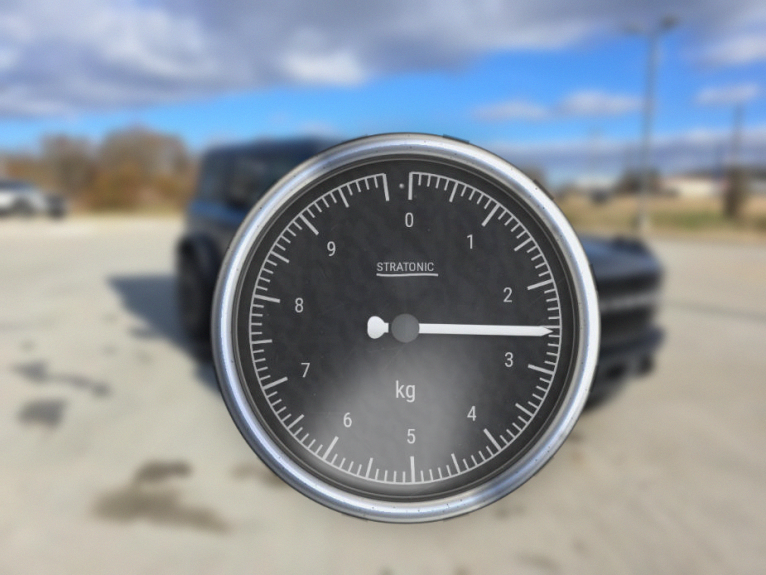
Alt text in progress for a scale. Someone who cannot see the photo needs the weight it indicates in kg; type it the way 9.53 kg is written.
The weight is 2.55 kg
